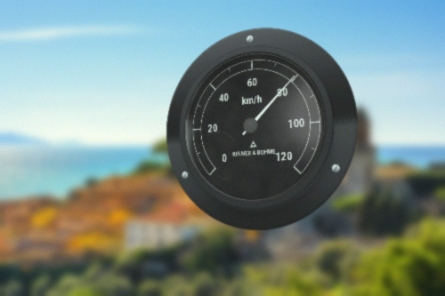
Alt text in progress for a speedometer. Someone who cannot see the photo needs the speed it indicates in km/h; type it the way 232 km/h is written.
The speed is 80 km/h
